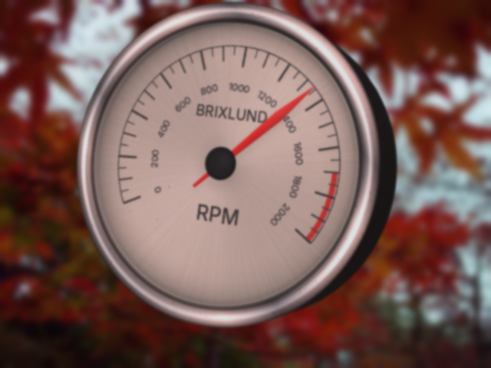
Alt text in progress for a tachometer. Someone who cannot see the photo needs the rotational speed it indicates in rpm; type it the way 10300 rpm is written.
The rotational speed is 1350 rpm
